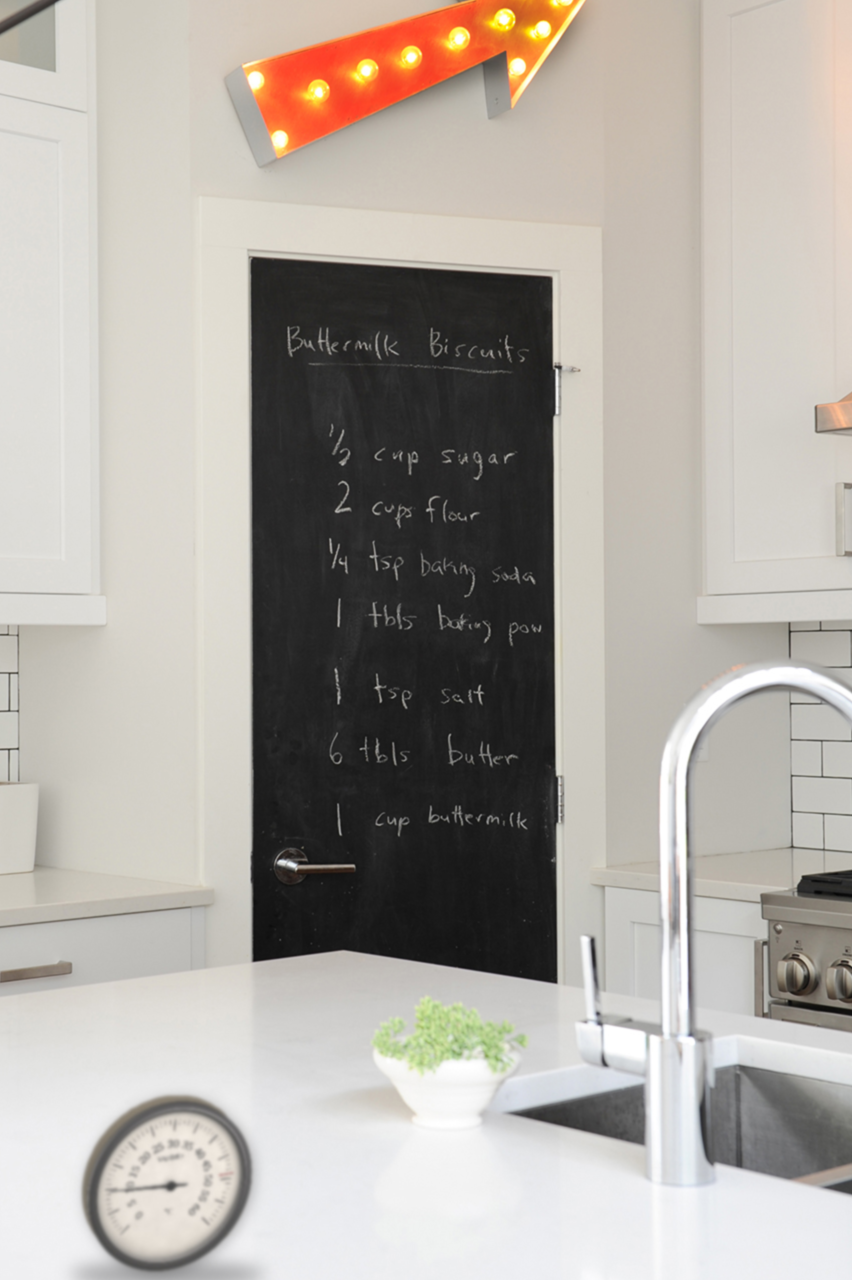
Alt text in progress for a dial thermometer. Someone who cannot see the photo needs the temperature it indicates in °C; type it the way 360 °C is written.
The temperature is 10 °C
